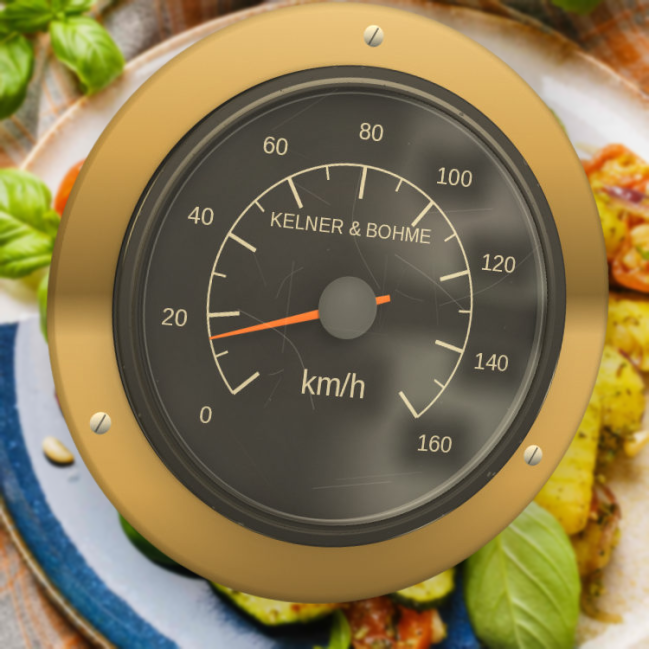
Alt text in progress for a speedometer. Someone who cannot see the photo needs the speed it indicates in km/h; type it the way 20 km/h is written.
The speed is 15 km/h
